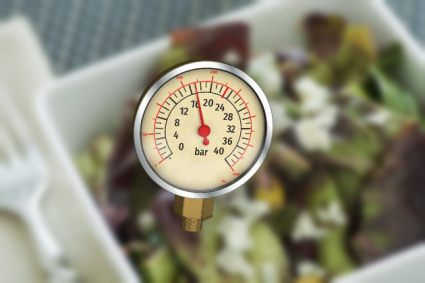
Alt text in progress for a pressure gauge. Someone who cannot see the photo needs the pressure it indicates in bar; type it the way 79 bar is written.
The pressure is 17 bar
